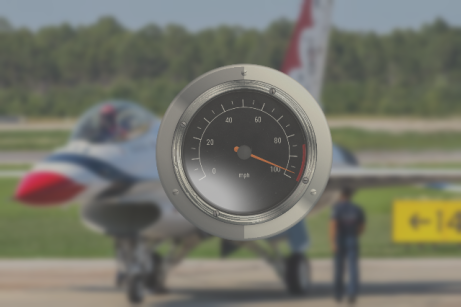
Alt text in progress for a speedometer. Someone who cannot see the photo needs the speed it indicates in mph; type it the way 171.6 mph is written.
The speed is 97.5 mph
